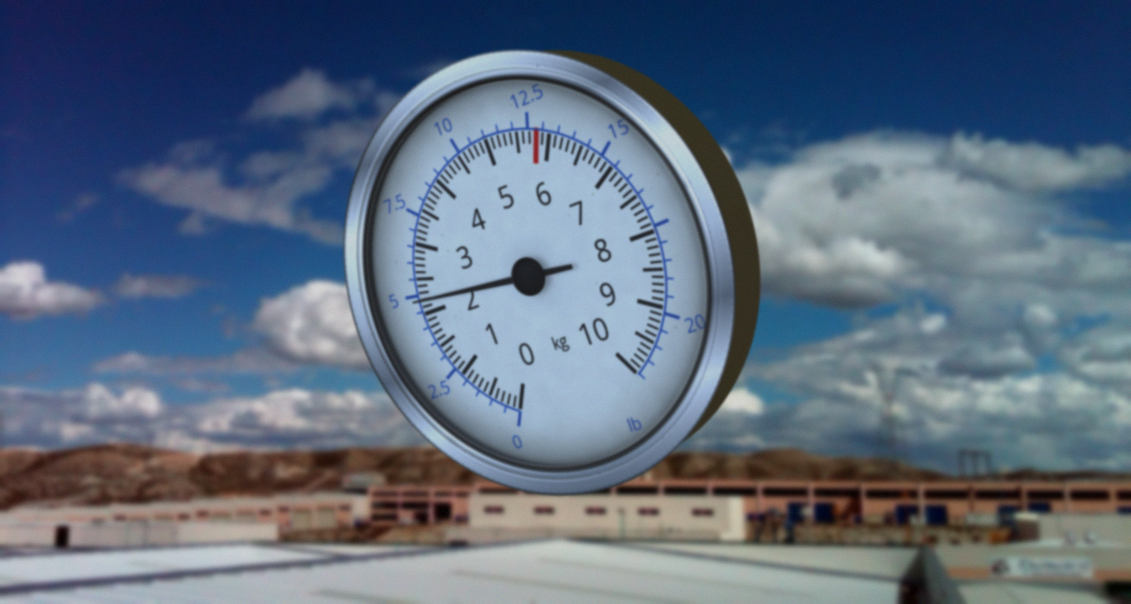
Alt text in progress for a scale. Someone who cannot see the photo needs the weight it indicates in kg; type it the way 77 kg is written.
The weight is 2.2 kg
